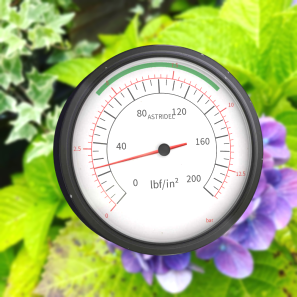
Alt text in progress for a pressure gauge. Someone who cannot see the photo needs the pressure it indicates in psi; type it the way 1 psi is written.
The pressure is 25 psi
